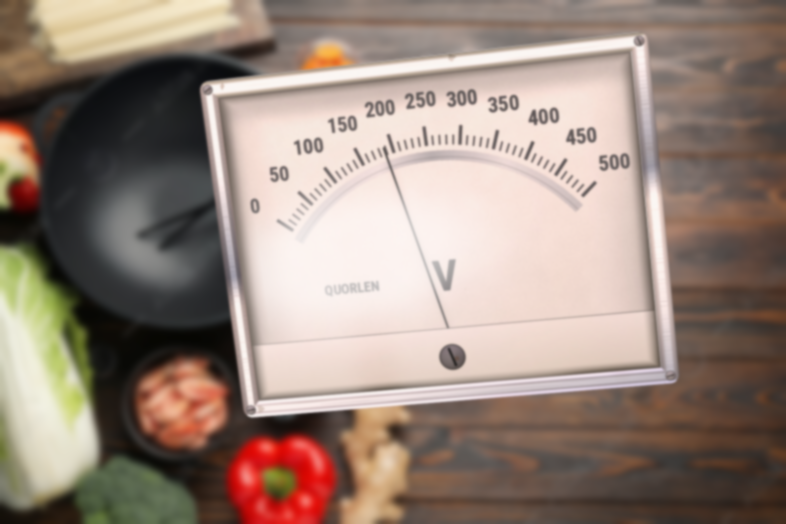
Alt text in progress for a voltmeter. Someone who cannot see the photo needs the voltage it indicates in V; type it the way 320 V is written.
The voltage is 190 V
